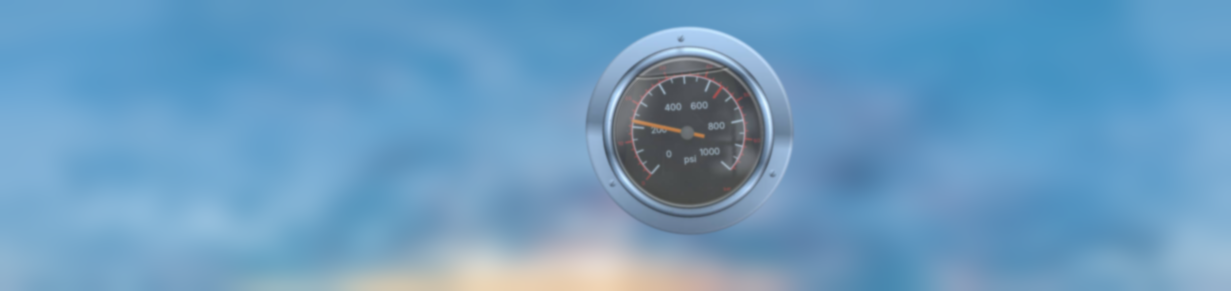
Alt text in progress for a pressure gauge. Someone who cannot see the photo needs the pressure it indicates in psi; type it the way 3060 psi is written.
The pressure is 225 psi
